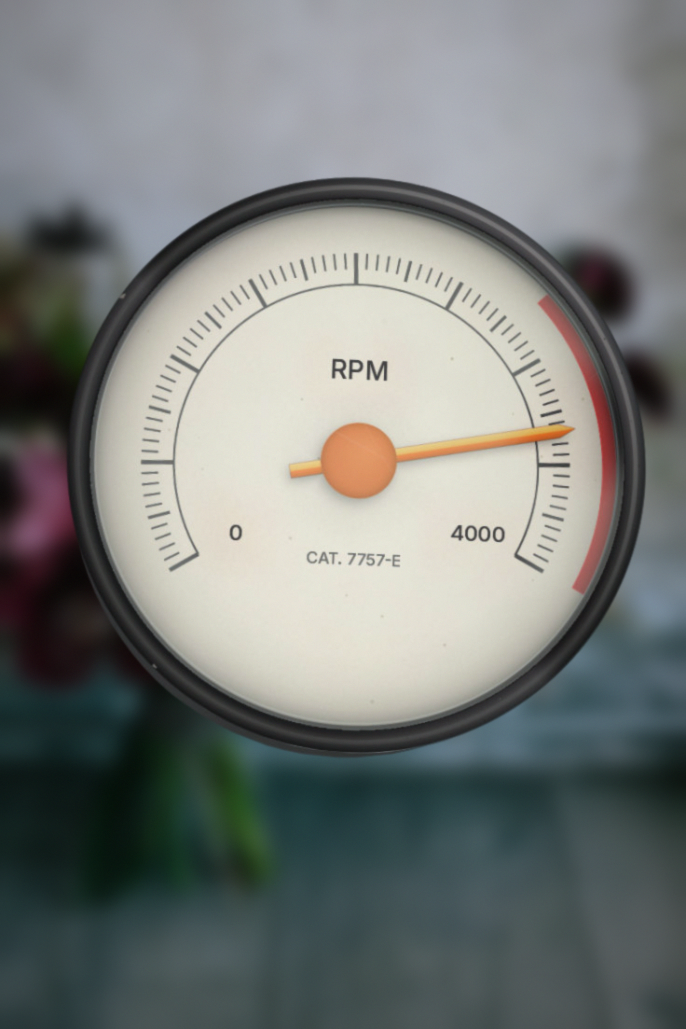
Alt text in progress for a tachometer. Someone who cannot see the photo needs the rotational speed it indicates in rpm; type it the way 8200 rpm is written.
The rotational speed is 3350 rpm
